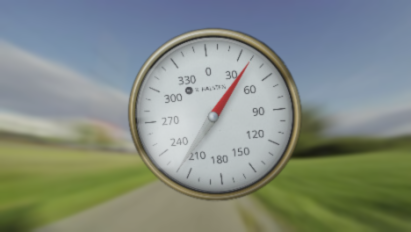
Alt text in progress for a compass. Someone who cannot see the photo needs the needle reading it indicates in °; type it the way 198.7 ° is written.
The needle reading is 40 °
